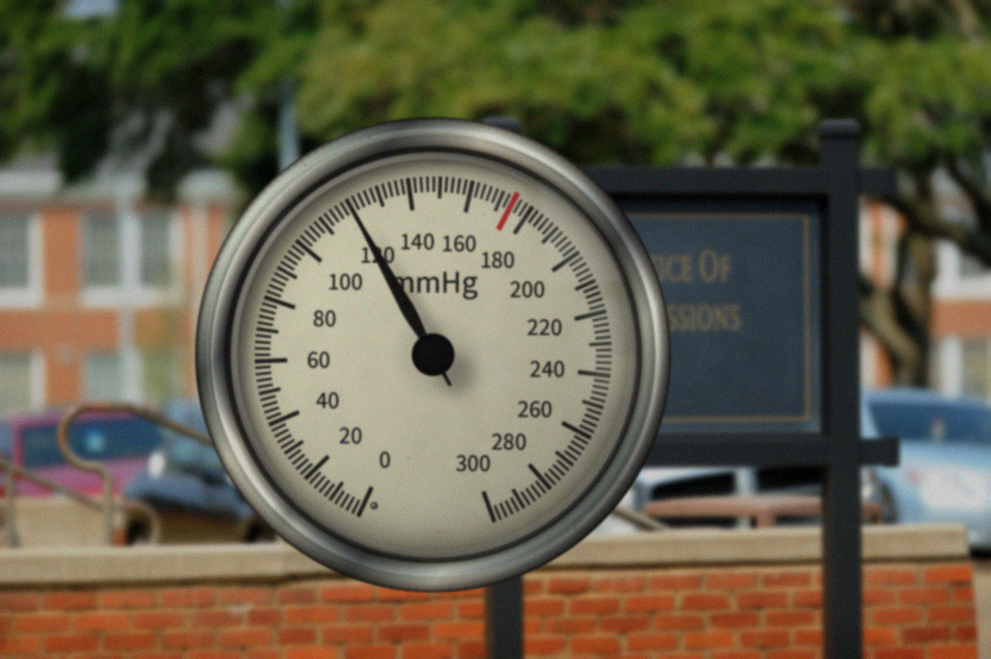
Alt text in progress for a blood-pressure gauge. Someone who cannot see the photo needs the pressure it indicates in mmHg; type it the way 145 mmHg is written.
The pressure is 120 mmHg
